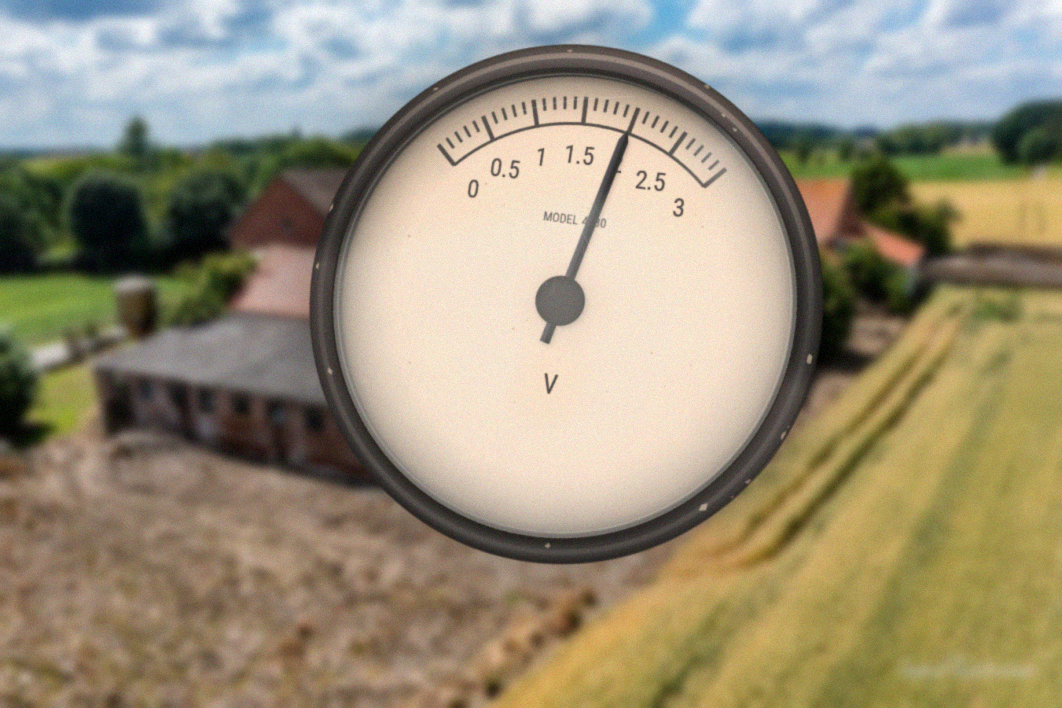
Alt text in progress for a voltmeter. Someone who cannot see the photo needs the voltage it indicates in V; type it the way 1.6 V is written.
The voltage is 2 V
